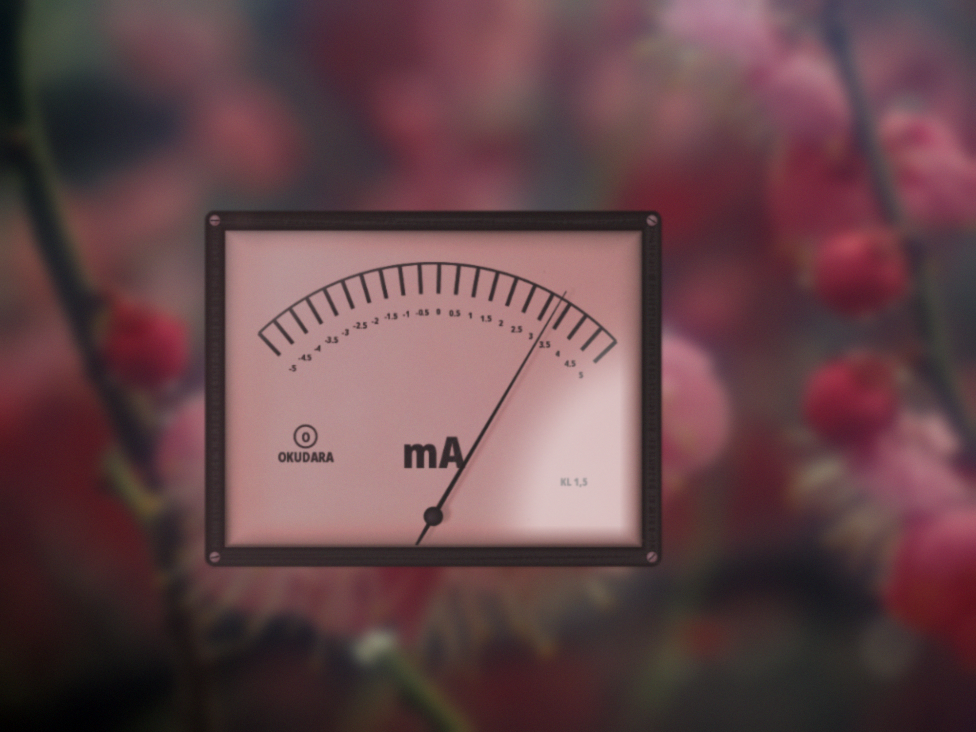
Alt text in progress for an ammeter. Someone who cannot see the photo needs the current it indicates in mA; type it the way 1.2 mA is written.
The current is 3.25 mA
